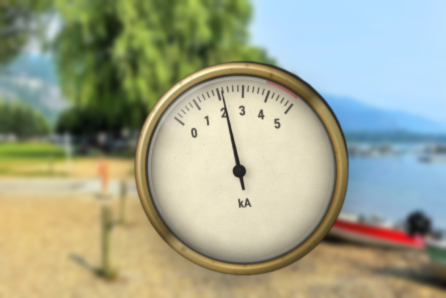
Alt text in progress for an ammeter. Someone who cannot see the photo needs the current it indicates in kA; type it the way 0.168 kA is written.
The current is 2.2 kA
